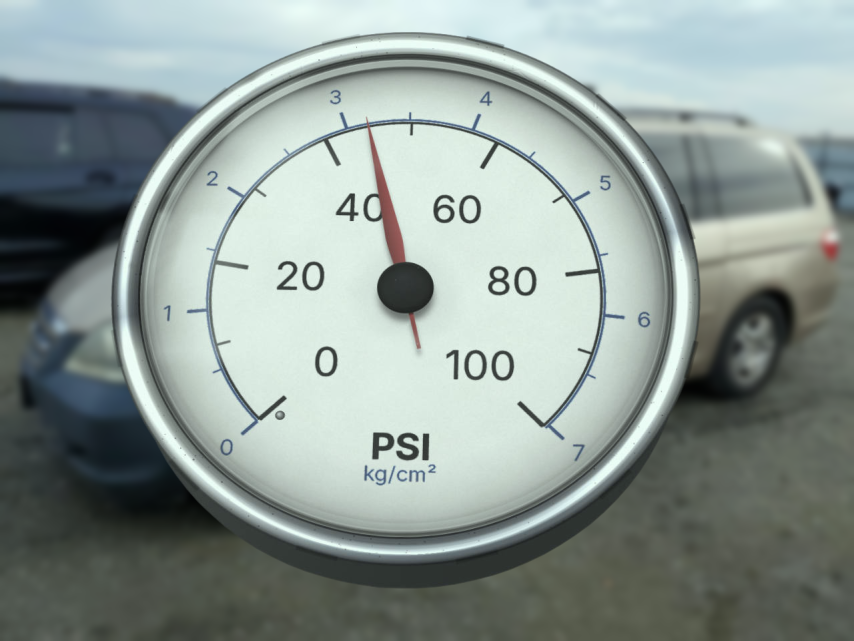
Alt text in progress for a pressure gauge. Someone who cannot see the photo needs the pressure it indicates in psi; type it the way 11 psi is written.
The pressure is 45 psi
